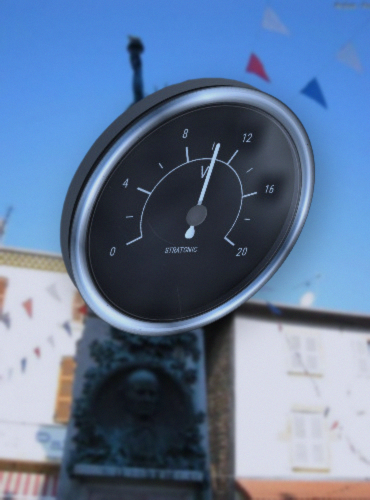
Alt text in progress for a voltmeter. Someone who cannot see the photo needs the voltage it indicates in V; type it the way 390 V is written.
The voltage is 10 V
